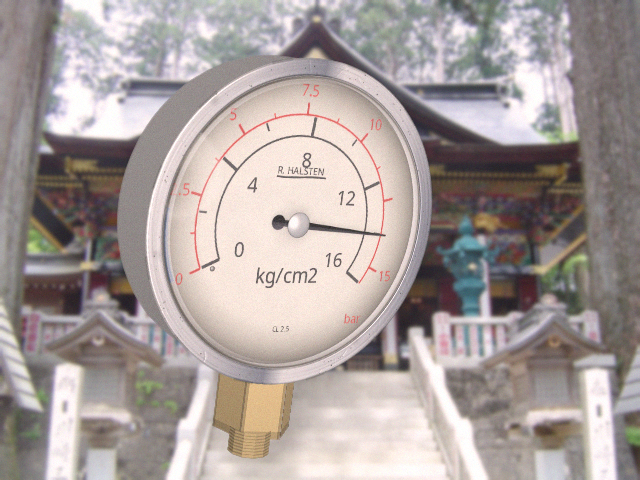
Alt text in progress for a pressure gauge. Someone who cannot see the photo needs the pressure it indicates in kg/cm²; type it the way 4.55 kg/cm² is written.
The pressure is 14 kg/cm²
